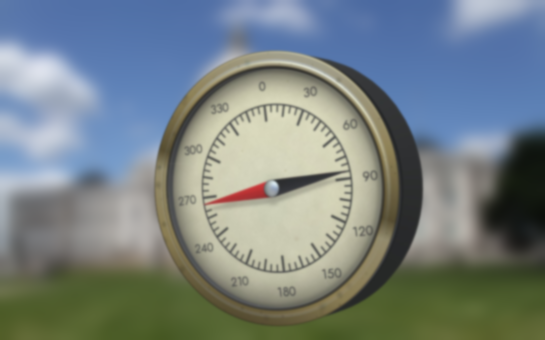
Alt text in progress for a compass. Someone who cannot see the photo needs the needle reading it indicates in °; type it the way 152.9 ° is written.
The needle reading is 265 °
